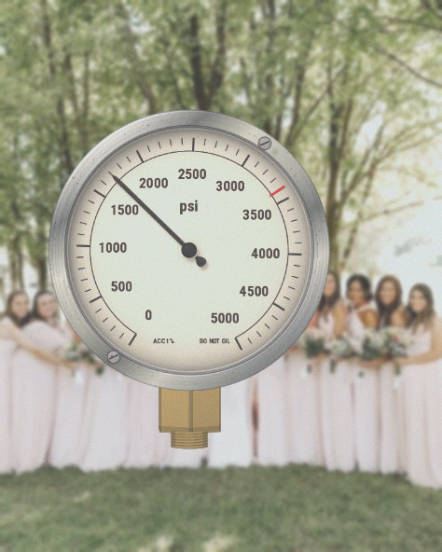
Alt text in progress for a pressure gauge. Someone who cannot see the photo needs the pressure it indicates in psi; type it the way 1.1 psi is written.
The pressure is 1700 psi
